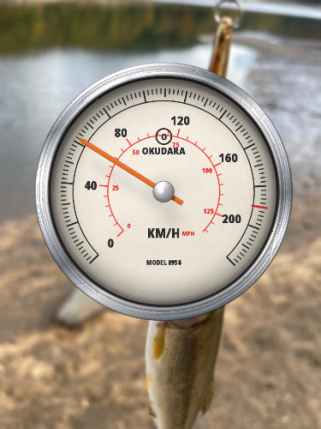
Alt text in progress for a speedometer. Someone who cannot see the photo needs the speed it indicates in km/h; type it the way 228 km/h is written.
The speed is 62 km/h
